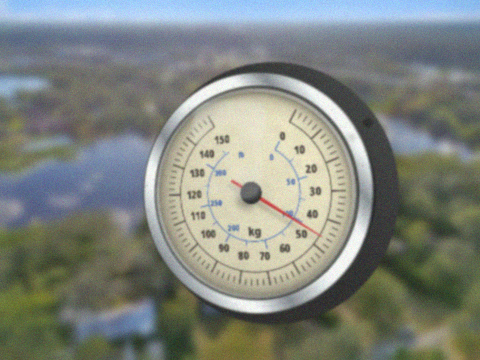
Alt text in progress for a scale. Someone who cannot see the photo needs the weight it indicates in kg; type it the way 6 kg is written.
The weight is 46 kg
